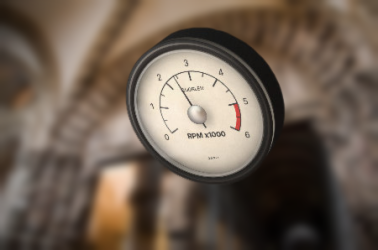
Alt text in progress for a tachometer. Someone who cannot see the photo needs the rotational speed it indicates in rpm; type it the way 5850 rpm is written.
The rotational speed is 2500 rpm
